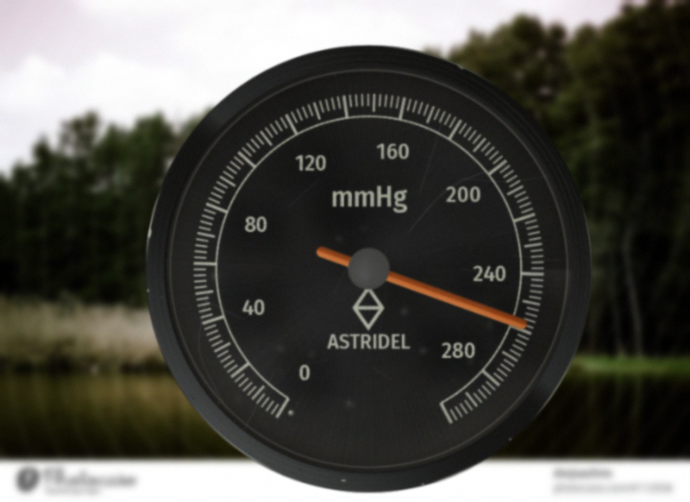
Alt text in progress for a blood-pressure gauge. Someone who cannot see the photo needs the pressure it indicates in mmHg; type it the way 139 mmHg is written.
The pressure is 258 mmHg
